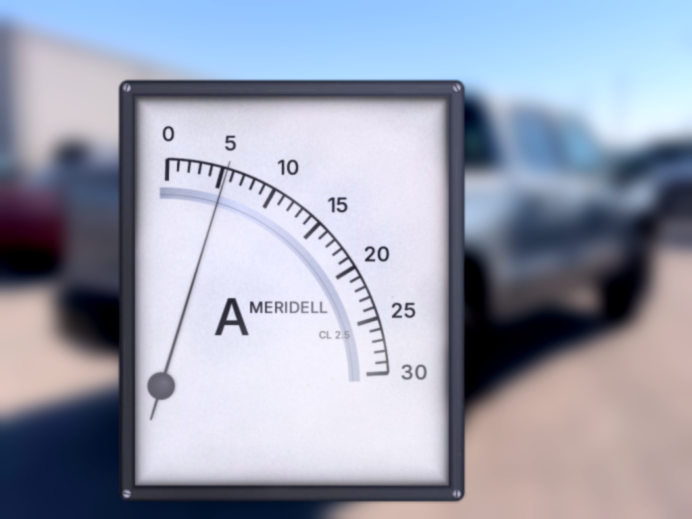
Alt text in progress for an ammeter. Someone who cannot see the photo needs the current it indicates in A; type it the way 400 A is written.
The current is 5.5 A
